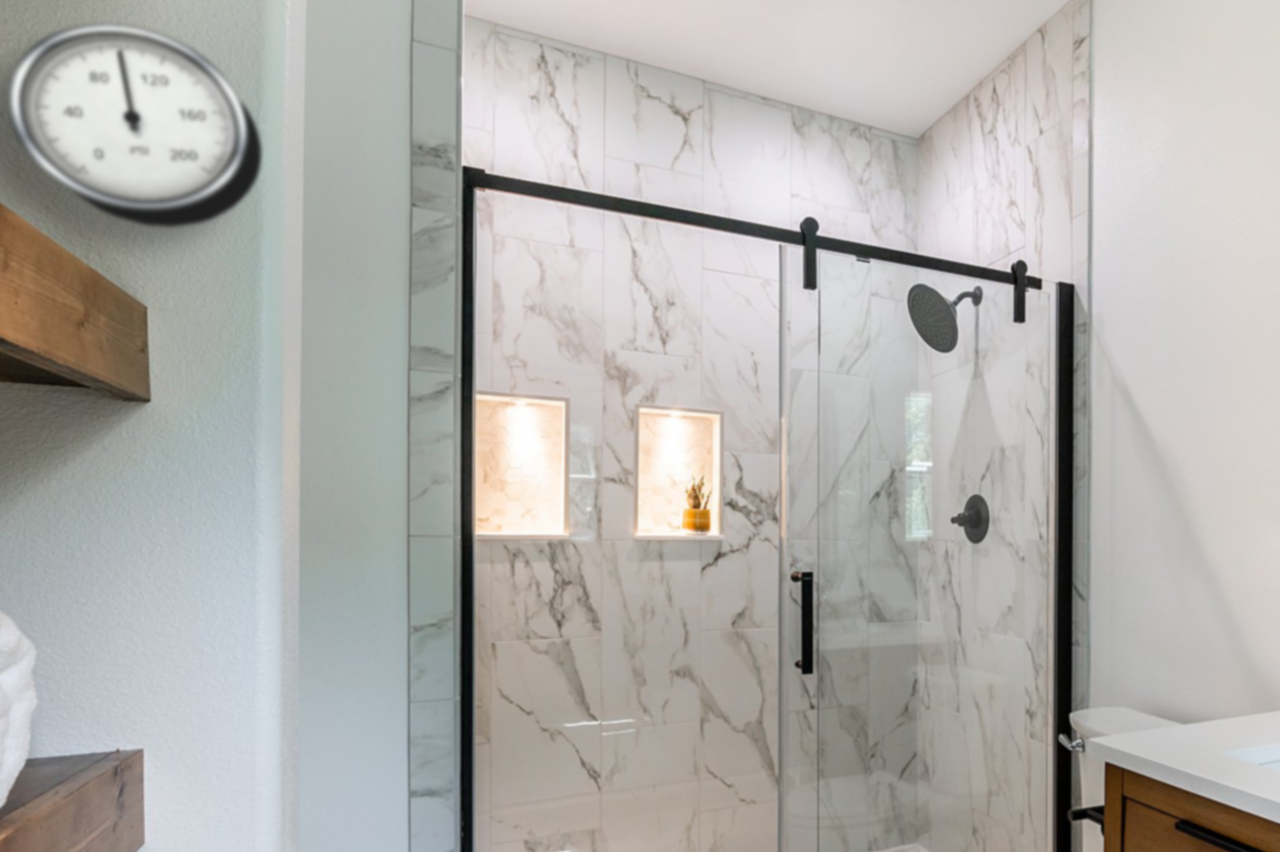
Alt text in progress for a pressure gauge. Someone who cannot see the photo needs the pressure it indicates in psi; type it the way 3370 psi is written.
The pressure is 100 psi
